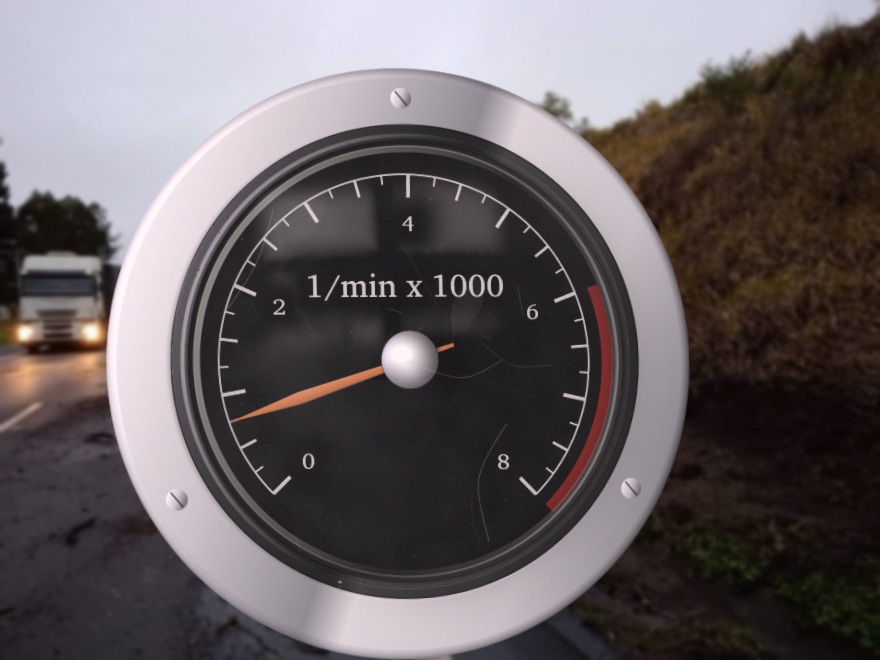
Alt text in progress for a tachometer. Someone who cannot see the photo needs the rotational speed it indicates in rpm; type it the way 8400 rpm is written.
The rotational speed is 750 rpm
